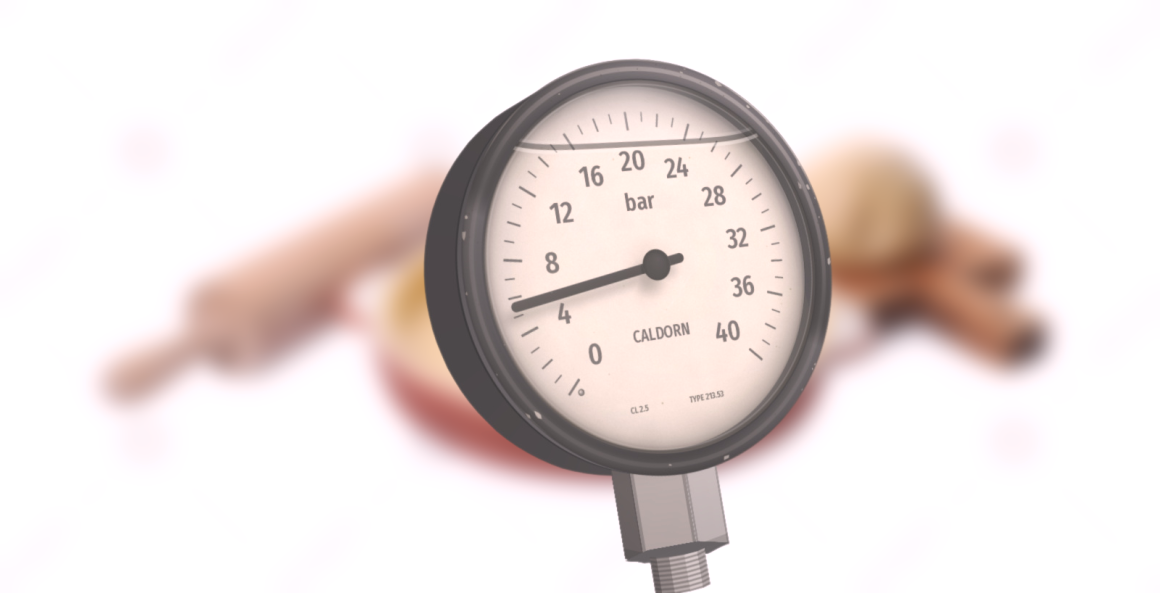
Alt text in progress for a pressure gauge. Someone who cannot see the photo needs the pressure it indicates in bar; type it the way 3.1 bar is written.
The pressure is 5.5 bar
